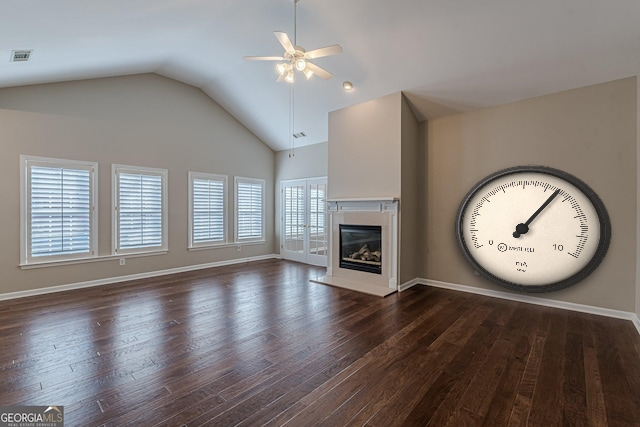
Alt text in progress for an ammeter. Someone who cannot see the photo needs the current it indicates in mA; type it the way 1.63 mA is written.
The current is 6.5 mA
